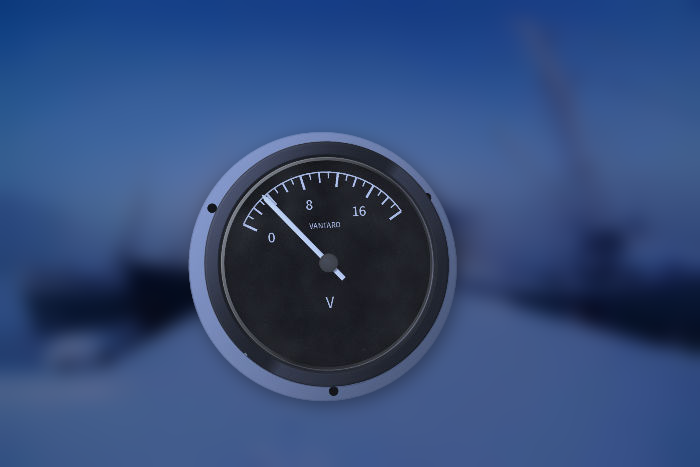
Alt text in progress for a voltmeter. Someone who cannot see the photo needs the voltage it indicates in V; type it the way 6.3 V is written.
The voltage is 3.5 V
